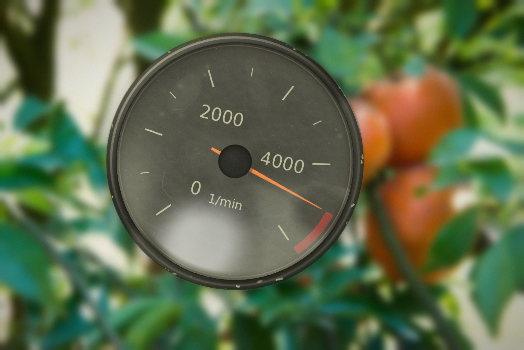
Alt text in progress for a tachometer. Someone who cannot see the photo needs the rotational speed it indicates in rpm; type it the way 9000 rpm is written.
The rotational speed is 4500 rpm
